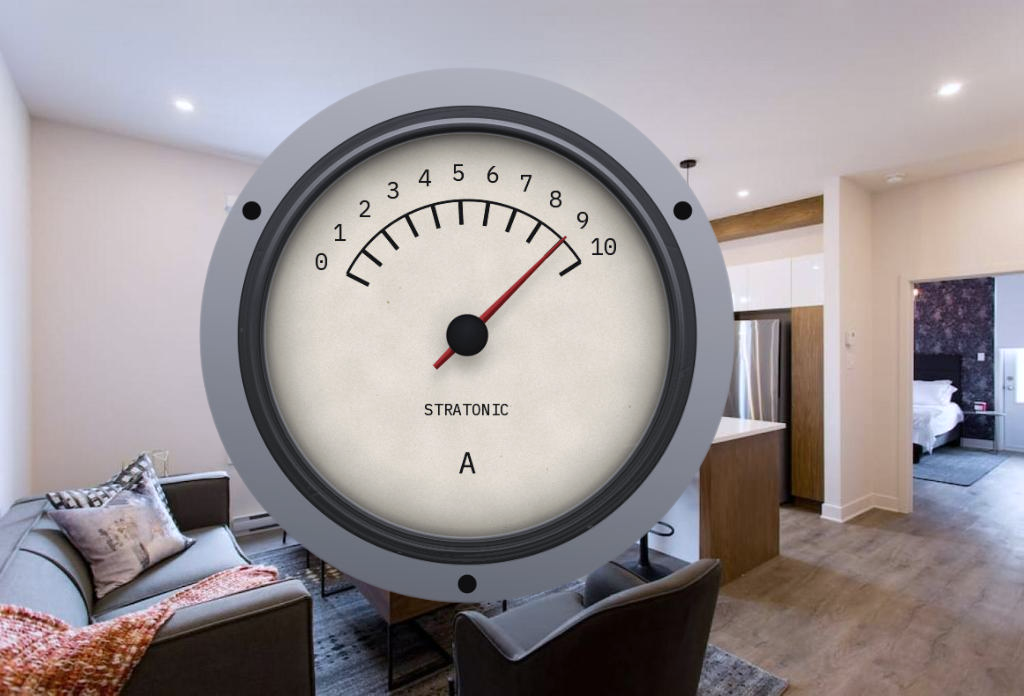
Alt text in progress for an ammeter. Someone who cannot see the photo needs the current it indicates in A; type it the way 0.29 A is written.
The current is 9 A
